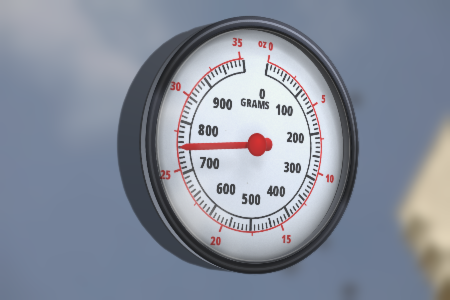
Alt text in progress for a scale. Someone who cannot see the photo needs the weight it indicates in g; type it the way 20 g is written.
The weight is 750 g
